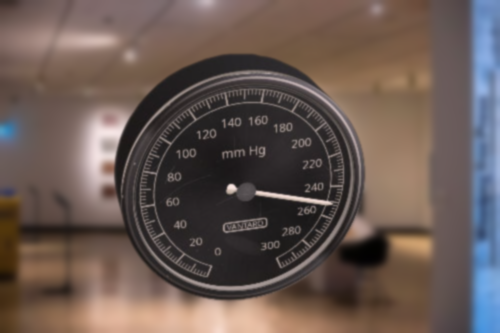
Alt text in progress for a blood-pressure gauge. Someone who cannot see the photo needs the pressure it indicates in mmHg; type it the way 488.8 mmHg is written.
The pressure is 250 mmHg
